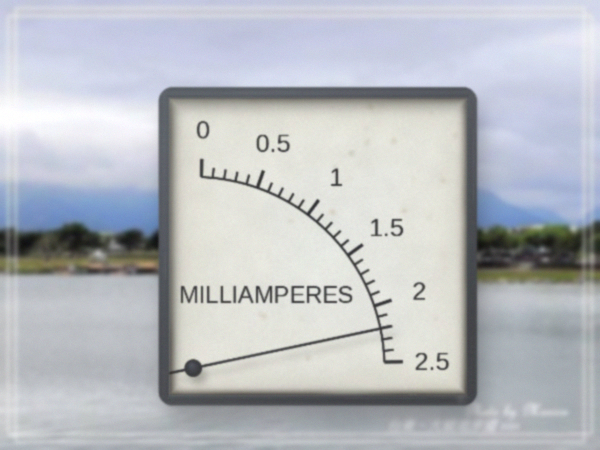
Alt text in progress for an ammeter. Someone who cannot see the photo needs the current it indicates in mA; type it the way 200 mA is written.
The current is 2.2 mA
